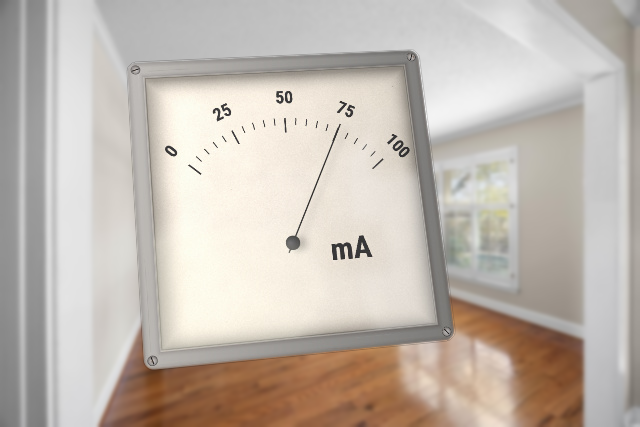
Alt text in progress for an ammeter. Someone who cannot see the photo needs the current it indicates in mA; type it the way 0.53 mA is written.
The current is 75 mA
